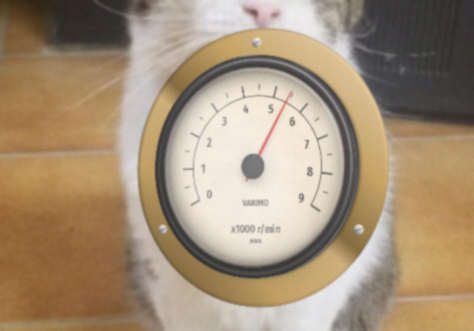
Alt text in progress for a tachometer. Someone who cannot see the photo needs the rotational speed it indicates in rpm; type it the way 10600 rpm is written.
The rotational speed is 5500 rpm
